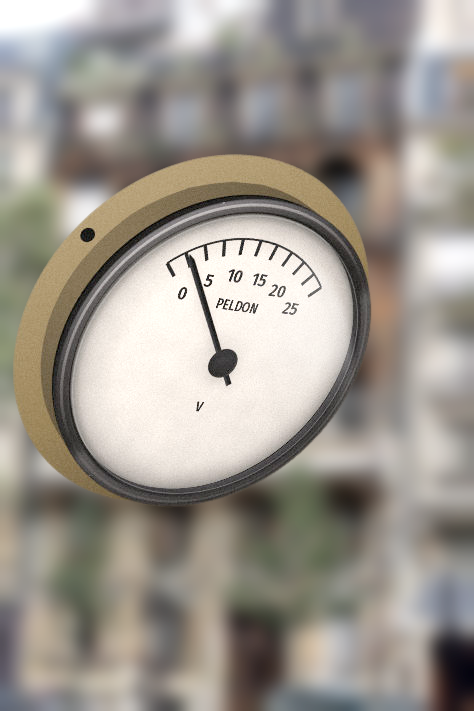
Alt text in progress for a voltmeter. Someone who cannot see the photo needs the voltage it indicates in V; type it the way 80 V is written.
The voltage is 2.5 V
